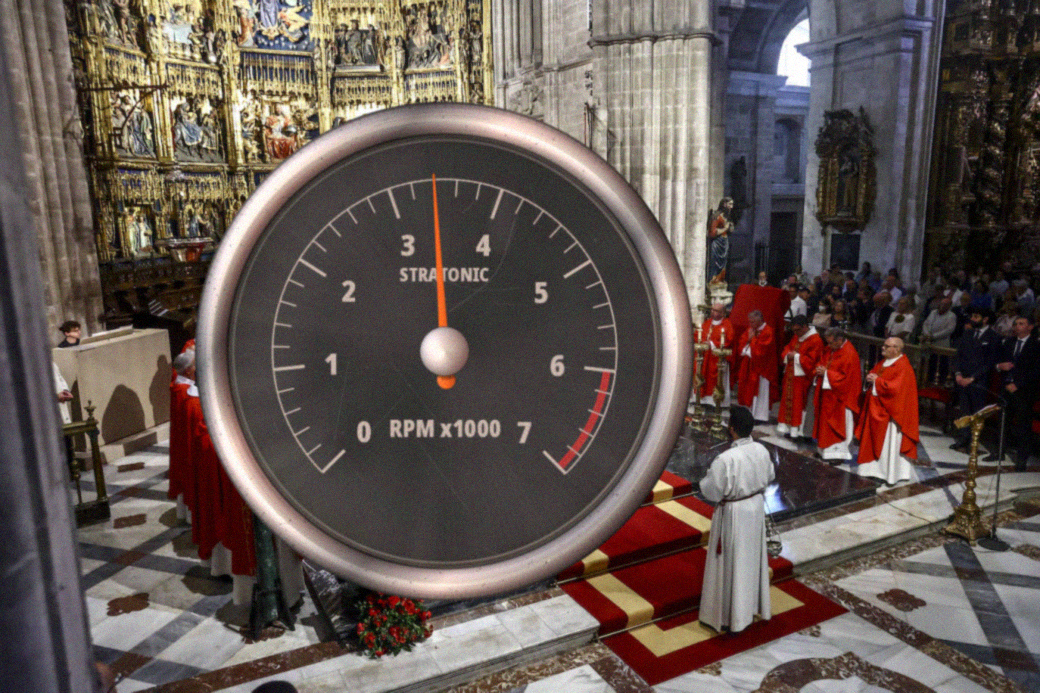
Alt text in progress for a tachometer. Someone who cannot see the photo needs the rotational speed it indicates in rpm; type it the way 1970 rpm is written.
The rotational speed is 3400 rpm
